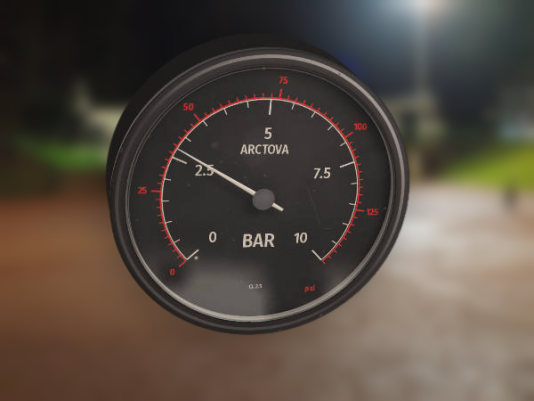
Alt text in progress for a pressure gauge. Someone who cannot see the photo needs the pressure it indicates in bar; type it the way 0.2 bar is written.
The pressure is 2.75 bar
